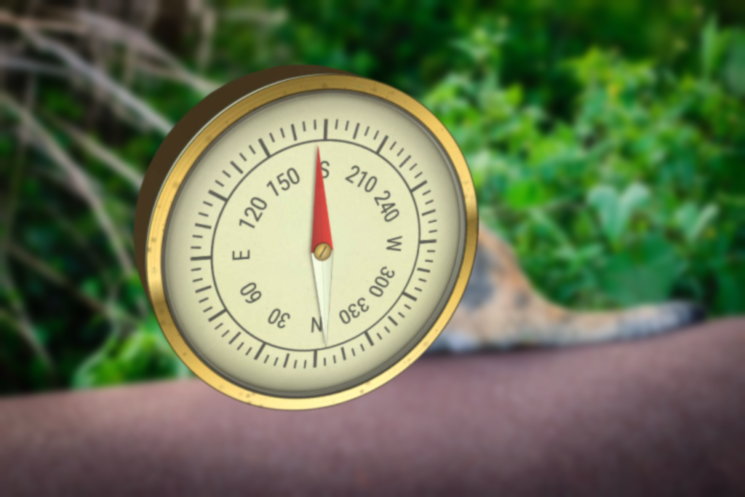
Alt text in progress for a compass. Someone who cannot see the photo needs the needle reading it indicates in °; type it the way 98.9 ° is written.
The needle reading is 175 °
